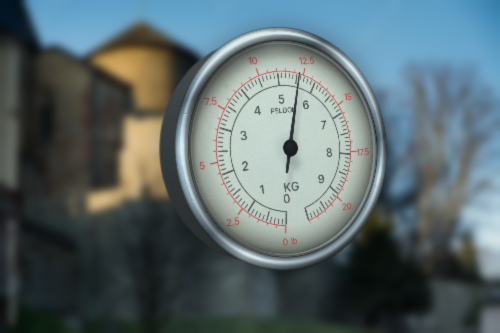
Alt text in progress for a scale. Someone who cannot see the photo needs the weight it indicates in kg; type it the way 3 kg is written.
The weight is 5.5 kg
